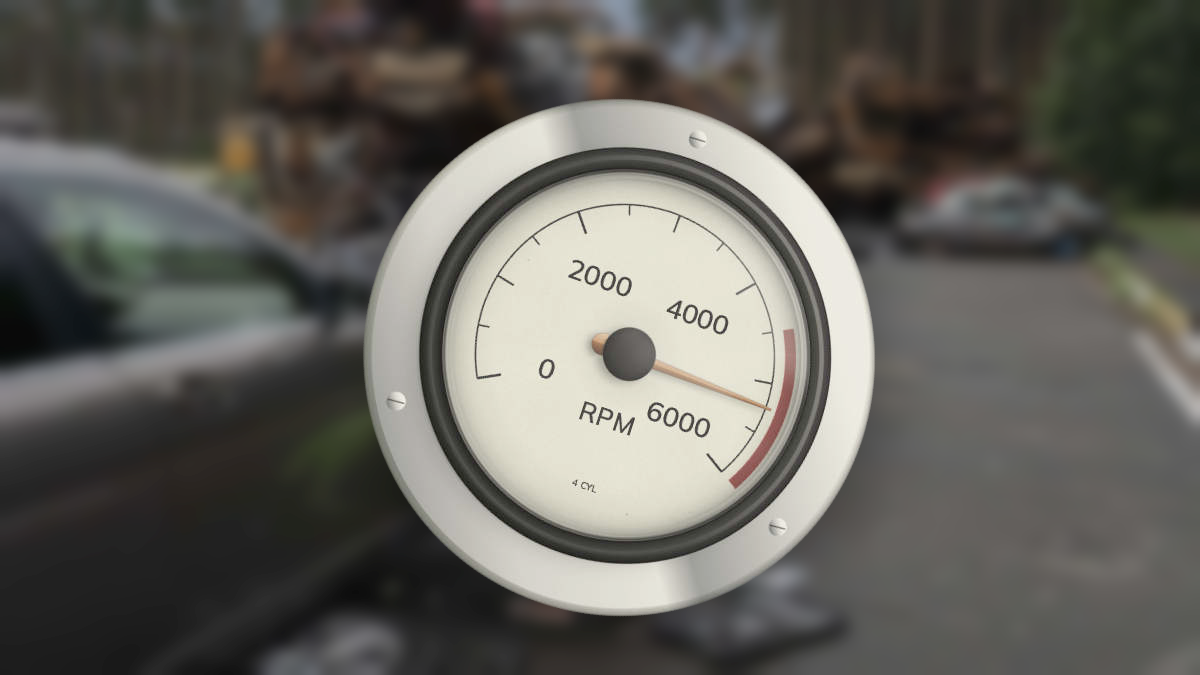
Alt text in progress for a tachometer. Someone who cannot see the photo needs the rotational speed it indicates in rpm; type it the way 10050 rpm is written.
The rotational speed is 5250 rpm
